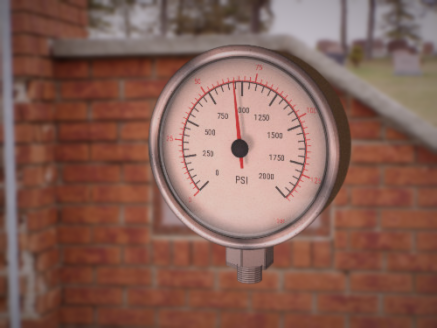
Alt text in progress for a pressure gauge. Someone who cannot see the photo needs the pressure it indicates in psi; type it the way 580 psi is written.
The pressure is 950 psi
